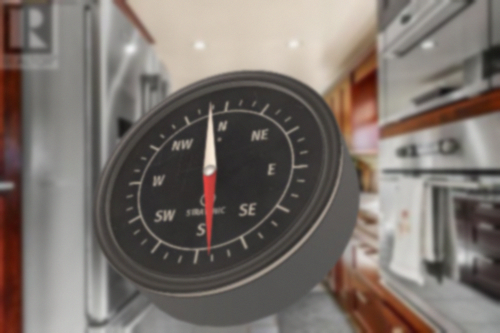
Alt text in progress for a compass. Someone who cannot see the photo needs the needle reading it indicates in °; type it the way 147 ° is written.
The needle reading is 170 °
